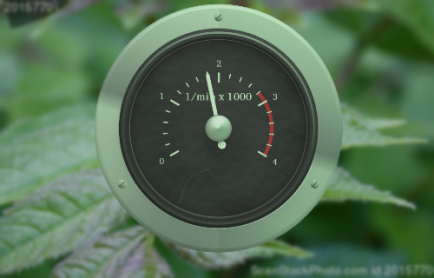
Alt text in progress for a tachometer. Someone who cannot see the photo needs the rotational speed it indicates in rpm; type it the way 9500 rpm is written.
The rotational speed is 1800 rpm
